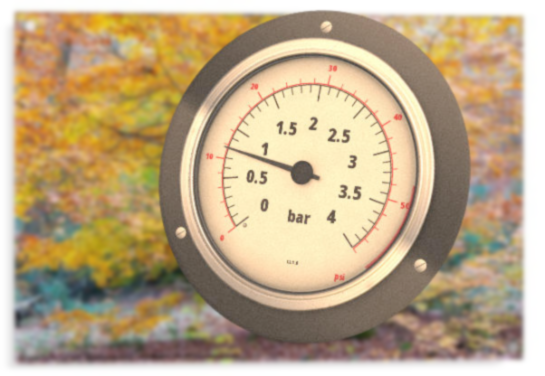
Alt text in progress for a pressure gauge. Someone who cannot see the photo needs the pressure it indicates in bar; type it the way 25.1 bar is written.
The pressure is 0.8 bar
